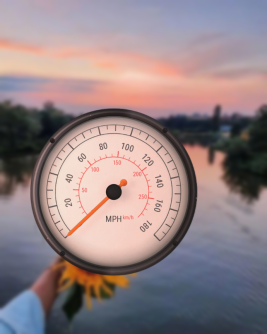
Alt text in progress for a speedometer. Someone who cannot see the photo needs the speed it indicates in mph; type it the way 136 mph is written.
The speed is 0 mph
